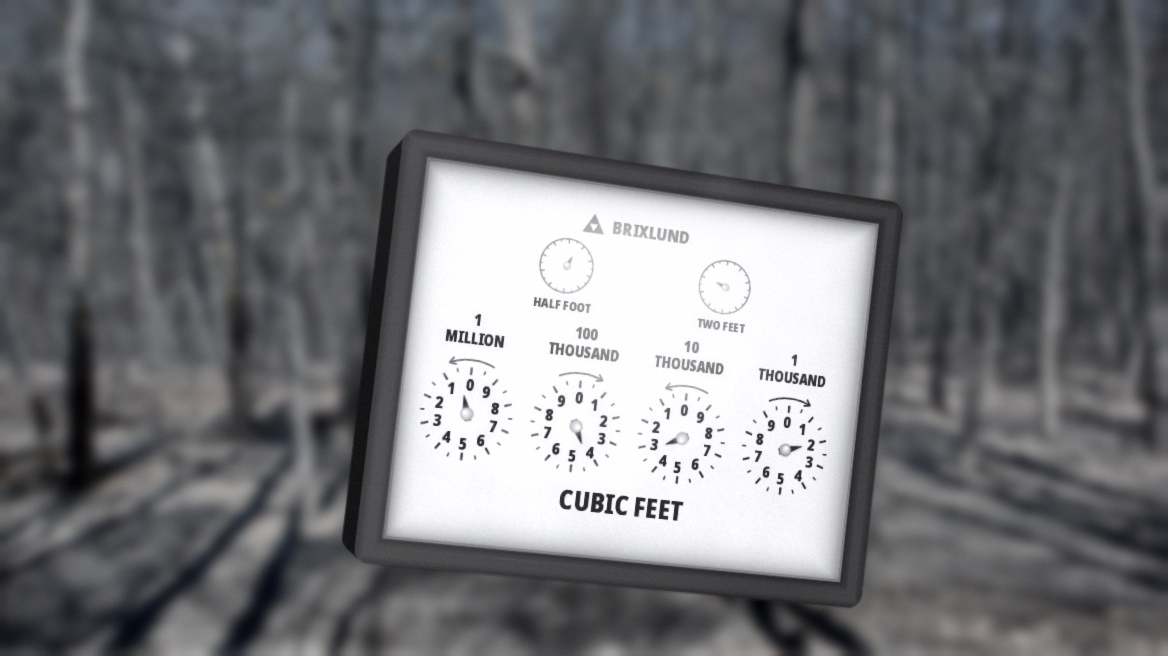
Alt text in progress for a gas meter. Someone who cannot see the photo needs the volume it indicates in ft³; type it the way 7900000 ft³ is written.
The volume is 43200 ft³
